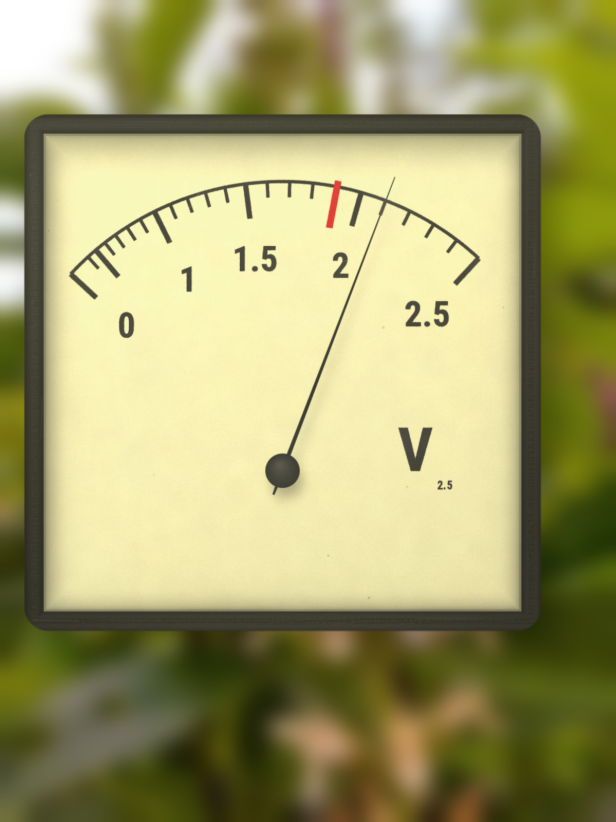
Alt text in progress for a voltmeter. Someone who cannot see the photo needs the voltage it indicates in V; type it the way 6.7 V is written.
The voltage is 2.1 V
